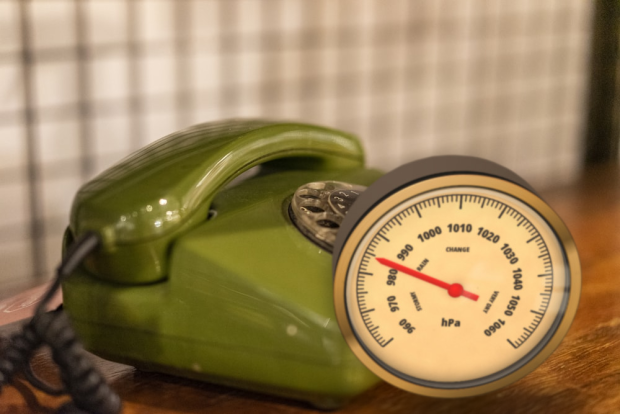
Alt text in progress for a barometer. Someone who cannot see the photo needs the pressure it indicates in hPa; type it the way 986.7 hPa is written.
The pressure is 985 hPa
